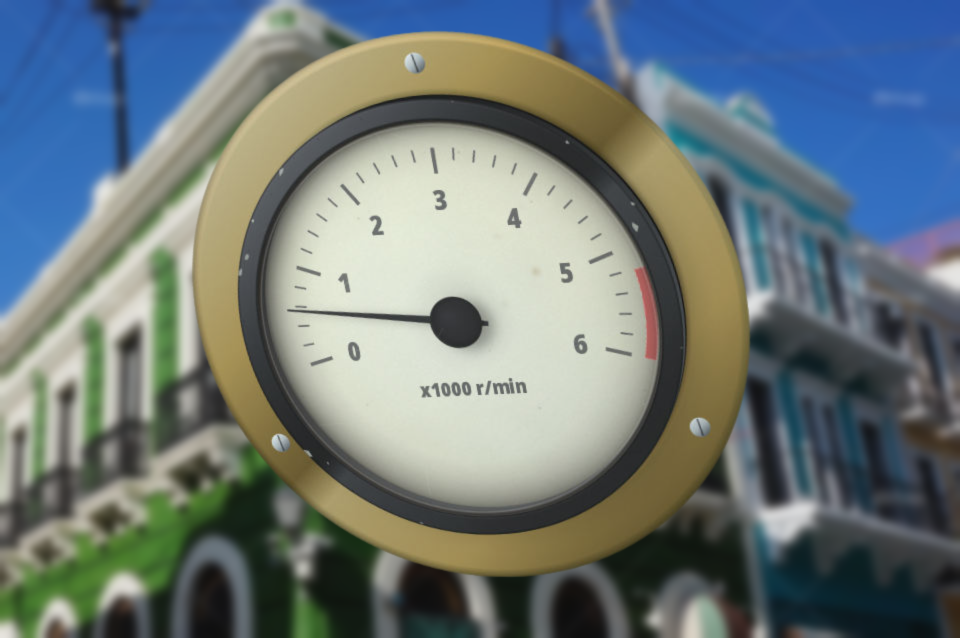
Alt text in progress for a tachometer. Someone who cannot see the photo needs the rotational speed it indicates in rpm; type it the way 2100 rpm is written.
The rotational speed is 600 rpm
